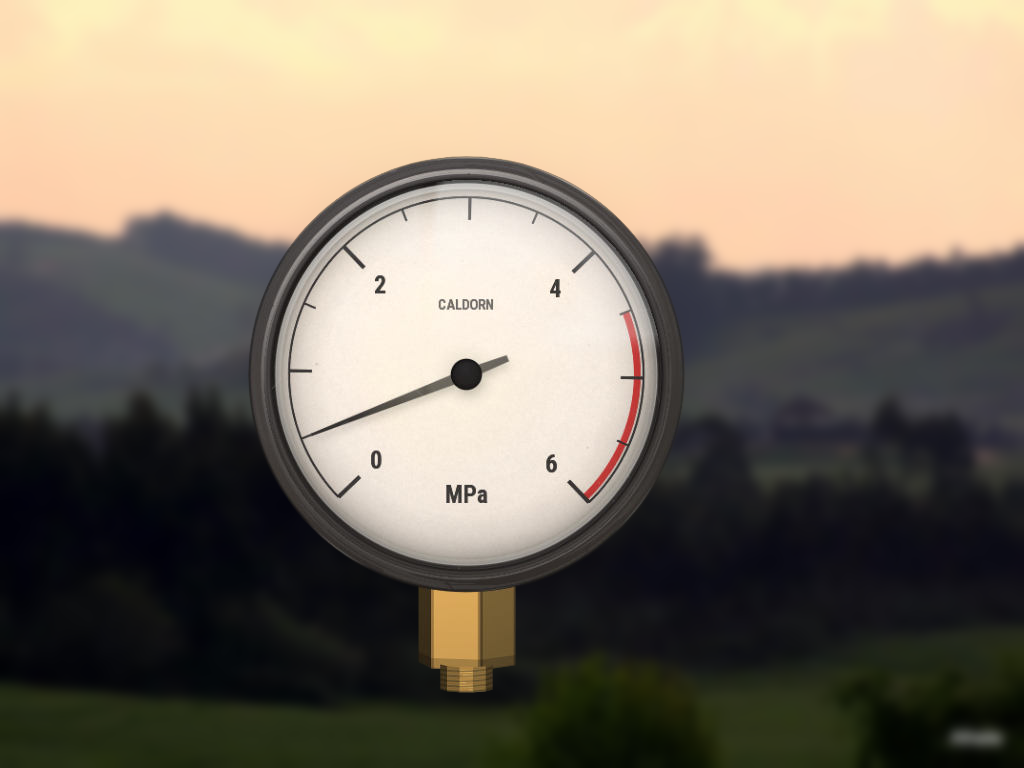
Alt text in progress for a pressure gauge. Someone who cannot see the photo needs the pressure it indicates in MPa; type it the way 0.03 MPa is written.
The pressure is 0.5 MPa
